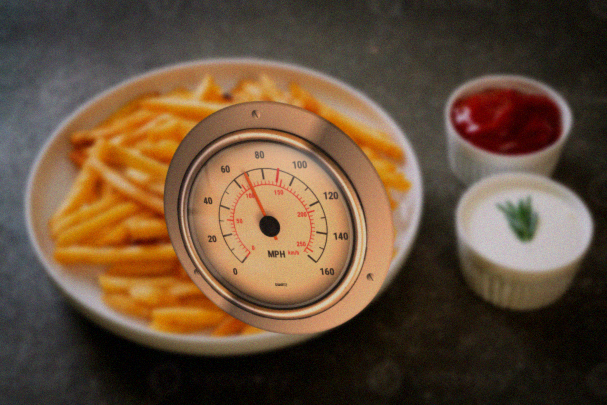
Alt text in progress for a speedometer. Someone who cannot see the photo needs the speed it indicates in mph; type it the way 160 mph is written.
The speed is 70 mph
